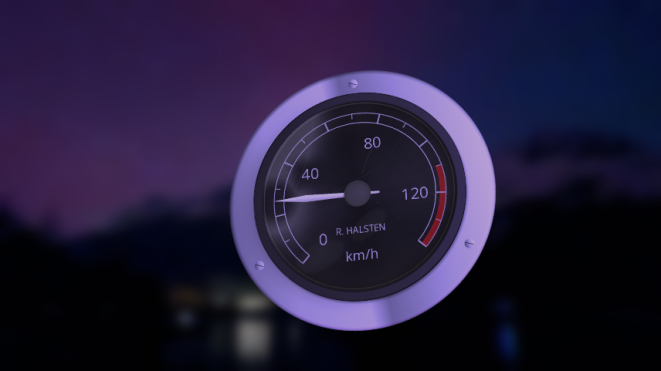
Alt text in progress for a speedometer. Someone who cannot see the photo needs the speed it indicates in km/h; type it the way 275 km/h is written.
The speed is 25 km/h
